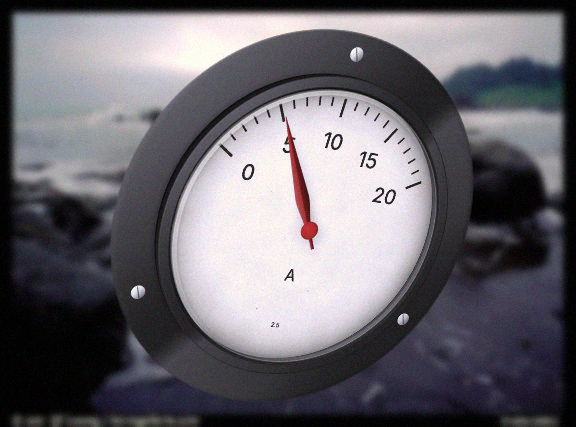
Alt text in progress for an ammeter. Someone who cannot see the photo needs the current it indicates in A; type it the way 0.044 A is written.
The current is 5 A
